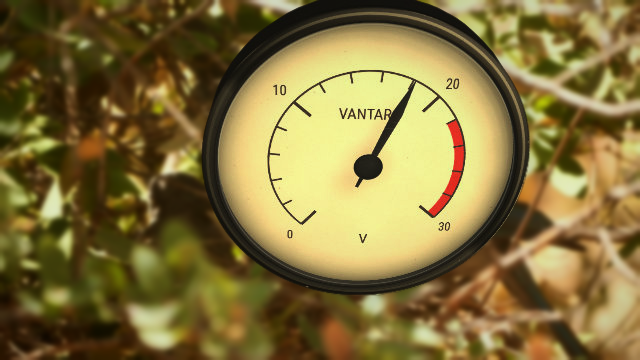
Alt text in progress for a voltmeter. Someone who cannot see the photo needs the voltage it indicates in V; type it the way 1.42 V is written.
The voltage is 18 V
